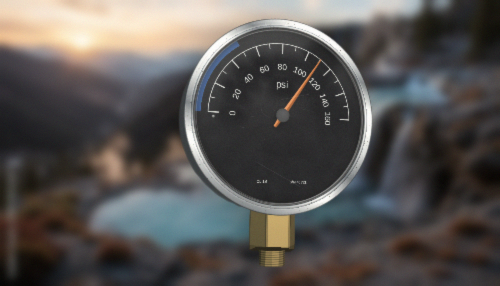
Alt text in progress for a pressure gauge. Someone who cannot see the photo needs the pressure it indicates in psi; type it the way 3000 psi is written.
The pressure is 110 psi
